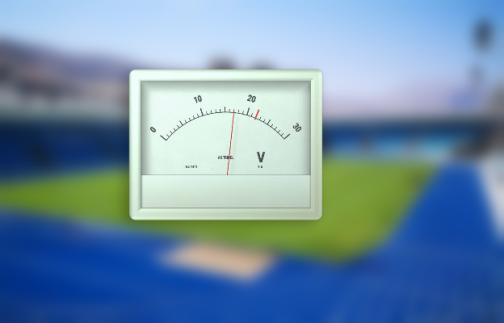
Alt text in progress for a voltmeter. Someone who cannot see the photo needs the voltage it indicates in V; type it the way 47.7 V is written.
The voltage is 17 V
